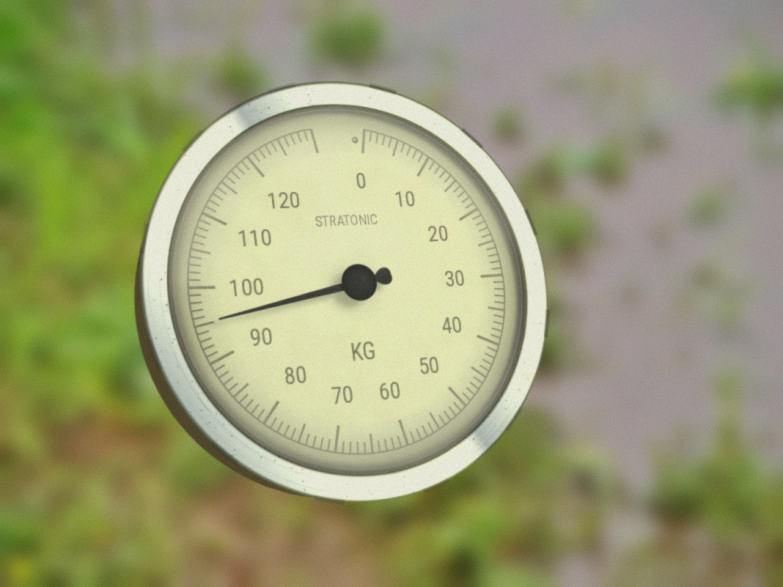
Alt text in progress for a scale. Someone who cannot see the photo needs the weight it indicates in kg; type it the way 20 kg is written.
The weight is 95 kg
